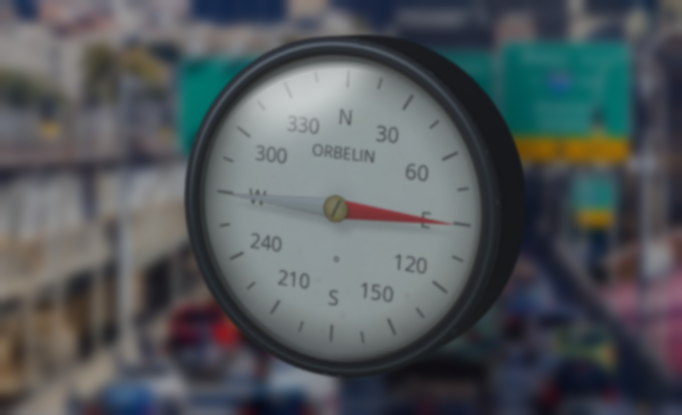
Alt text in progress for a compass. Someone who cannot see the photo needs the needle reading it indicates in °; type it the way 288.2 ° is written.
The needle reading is 90 °
